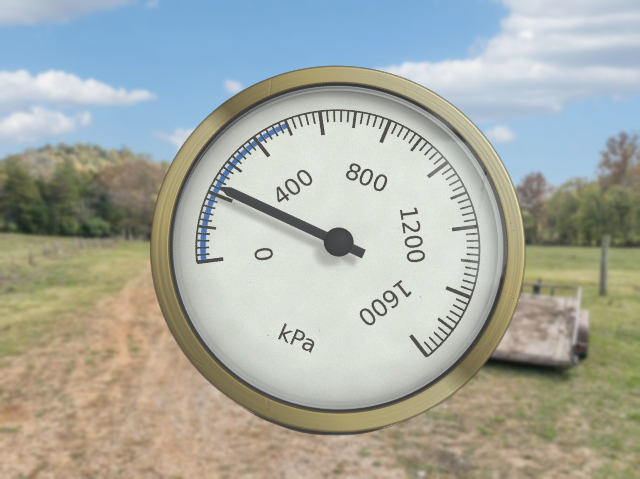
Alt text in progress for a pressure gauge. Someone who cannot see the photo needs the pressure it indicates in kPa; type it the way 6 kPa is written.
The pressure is 220 kPa
